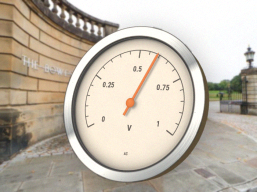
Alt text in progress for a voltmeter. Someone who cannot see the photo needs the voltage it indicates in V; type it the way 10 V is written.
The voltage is 0.6 V
